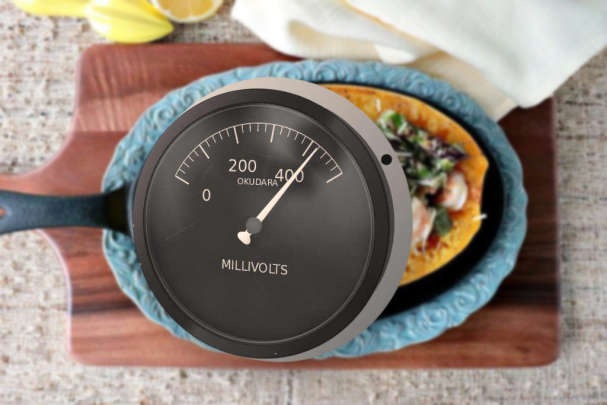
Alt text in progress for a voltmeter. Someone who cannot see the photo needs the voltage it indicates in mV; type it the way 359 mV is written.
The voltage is 420 mV
